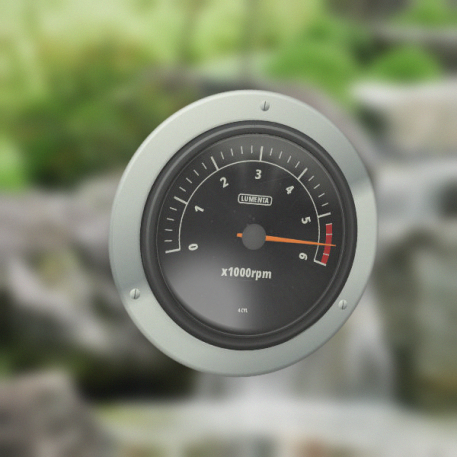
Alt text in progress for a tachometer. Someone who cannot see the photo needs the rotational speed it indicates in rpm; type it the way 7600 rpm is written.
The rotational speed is 5600 rpm
